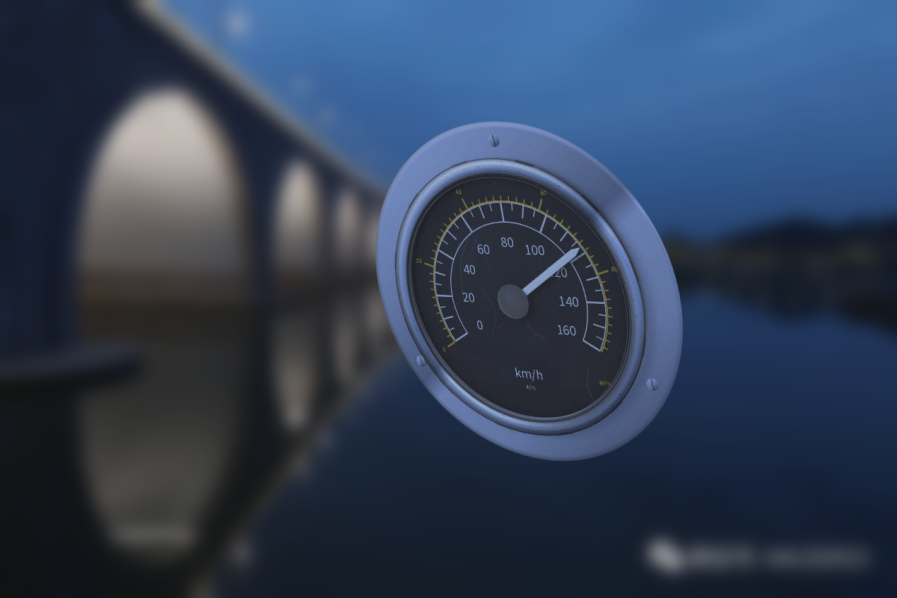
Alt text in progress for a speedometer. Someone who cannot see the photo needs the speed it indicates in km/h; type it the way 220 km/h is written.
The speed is 117.5 km/h
